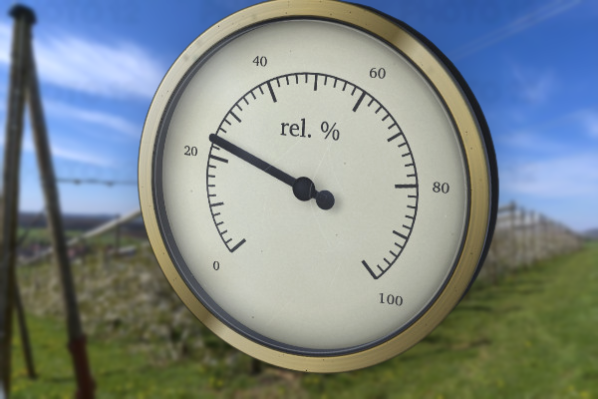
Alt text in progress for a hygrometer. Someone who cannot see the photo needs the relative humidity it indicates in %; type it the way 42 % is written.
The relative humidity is 24 %
